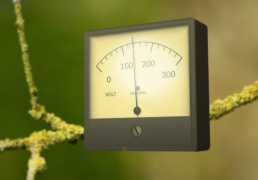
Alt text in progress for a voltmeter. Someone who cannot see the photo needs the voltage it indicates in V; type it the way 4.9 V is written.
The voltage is 140 V
